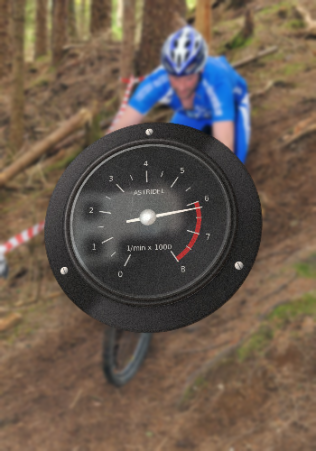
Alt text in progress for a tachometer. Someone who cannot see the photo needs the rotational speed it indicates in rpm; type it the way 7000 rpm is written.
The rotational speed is 6250 rpm
